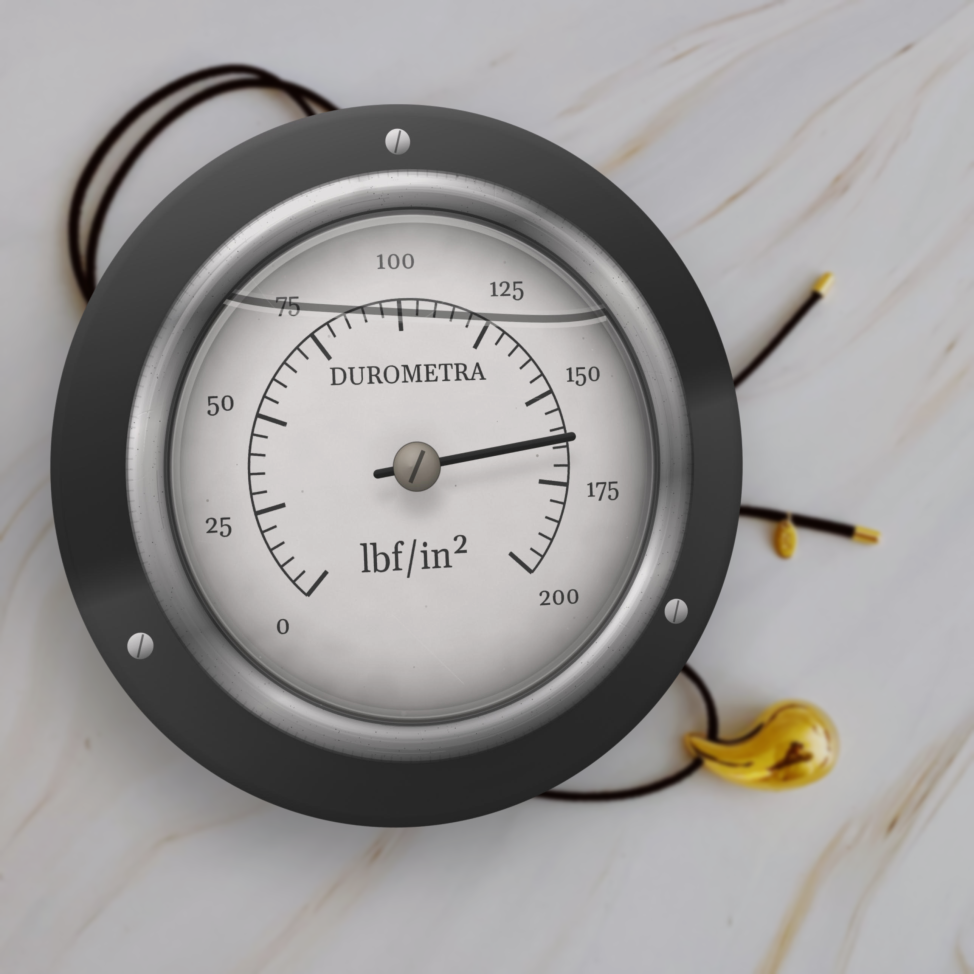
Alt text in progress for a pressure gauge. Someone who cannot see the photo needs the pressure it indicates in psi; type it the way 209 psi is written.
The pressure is 162.5 psi
